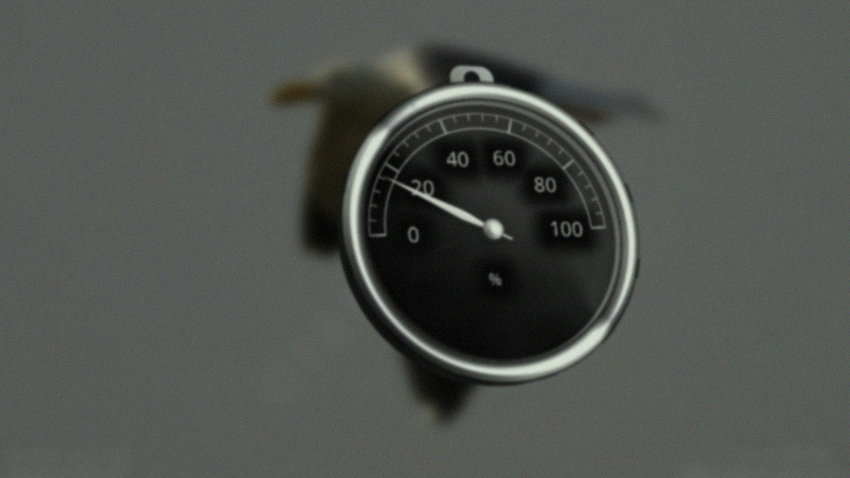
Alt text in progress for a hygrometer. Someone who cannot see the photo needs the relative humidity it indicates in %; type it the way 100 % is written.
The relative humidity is 16 %
